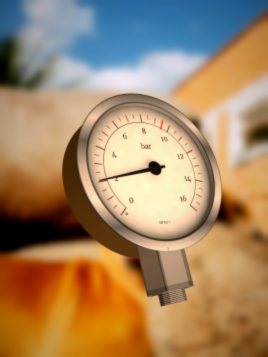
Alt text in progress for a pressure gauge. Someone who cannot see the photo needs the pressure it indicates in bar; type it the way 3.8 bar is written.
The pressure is 2 bar
